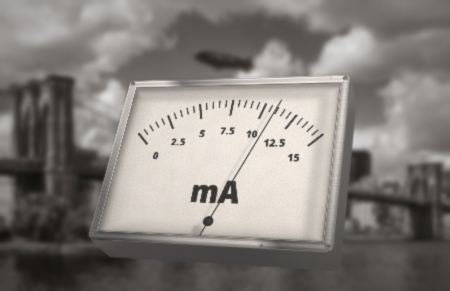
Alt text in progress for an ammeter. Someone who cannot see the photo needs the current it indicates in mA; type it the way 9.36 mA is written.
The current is 11 mA
